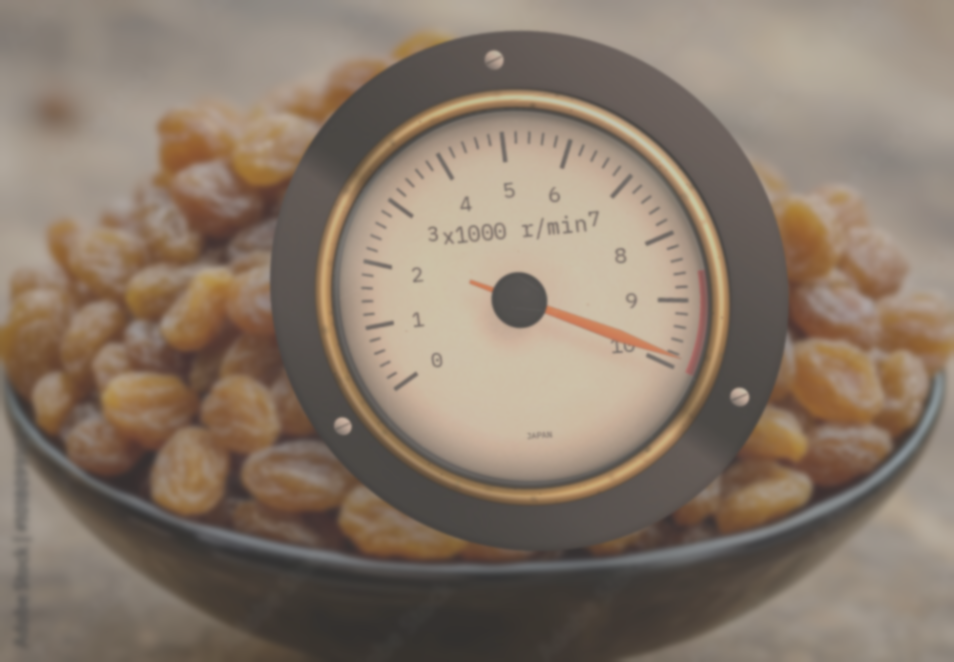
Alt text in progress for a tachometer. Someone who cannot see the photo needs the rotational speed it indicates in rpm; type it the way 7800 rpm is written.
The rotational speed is 9800 rpm
